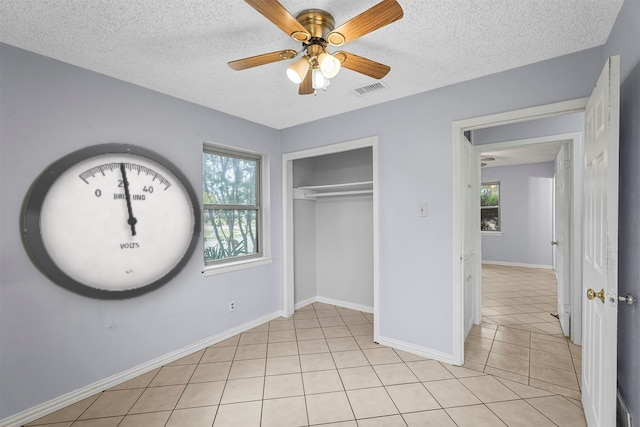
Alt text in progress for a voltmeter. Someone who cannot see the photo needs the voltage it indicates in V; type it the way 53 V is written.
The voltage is 20 V
